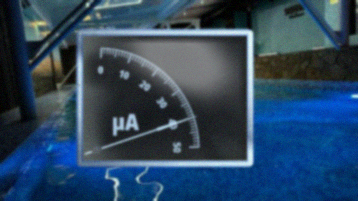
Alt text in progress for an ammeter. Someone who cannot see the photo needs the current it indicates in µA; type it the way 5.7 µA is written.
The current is 40 µA
